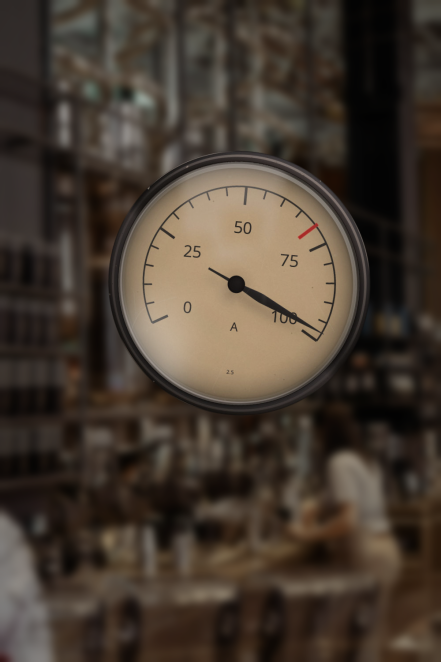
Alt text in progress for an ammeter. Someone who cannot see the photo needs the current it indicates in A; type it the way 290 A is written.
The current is 97.5 A
